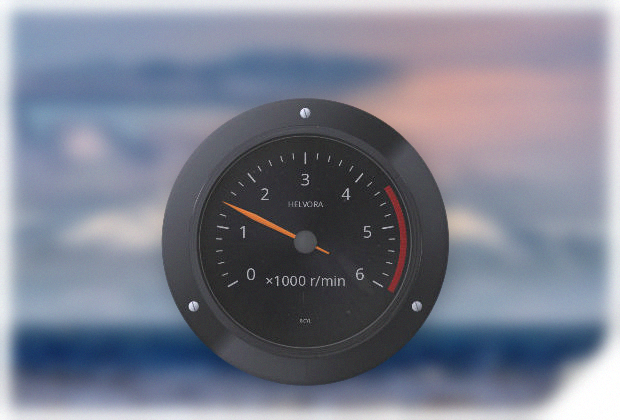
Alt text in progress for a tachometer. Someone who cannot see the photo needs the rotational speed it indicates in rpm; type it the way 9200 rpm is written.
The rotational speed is 1400 rpm
